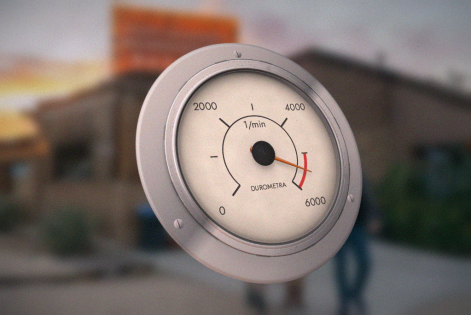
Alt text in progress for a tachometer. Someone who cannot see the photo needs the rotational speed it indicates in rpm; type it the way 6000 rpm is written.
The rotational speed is 5500 rpm
